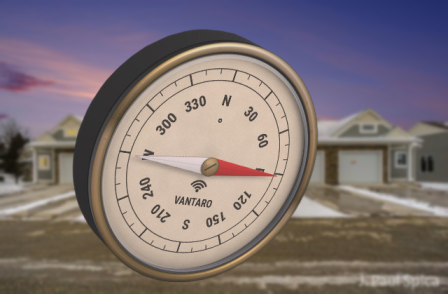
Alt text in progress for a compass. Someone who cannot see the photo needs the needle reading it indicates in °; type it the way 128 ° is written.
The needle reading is 90 °
